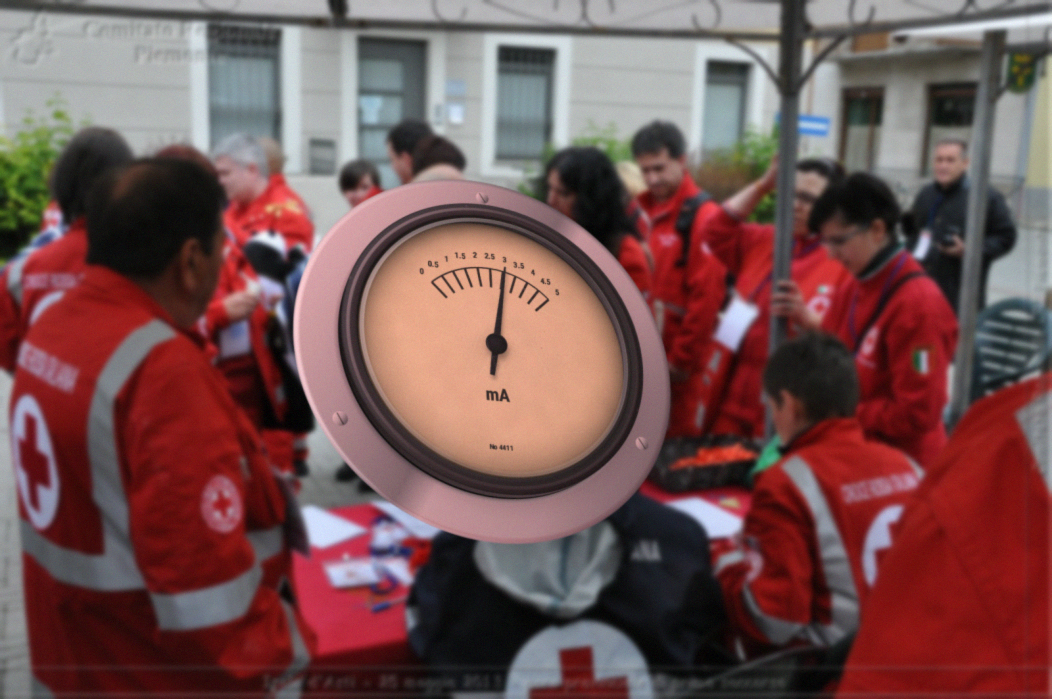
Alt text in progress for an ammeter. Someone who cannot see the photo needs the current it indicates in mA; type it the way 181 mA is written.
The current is 3 mA
